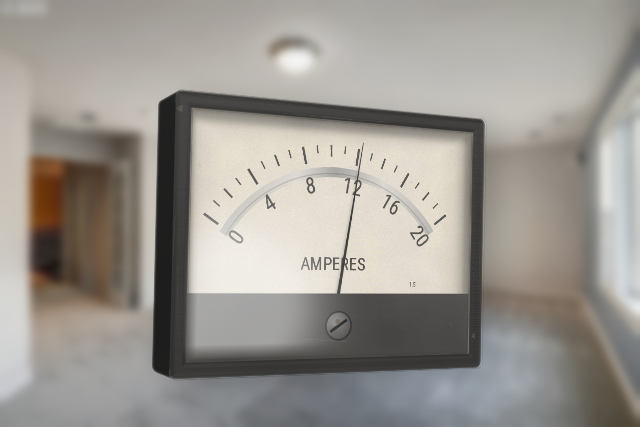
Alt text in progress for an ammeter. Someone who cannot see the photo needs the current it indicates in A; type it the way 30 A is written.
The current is 12 A
